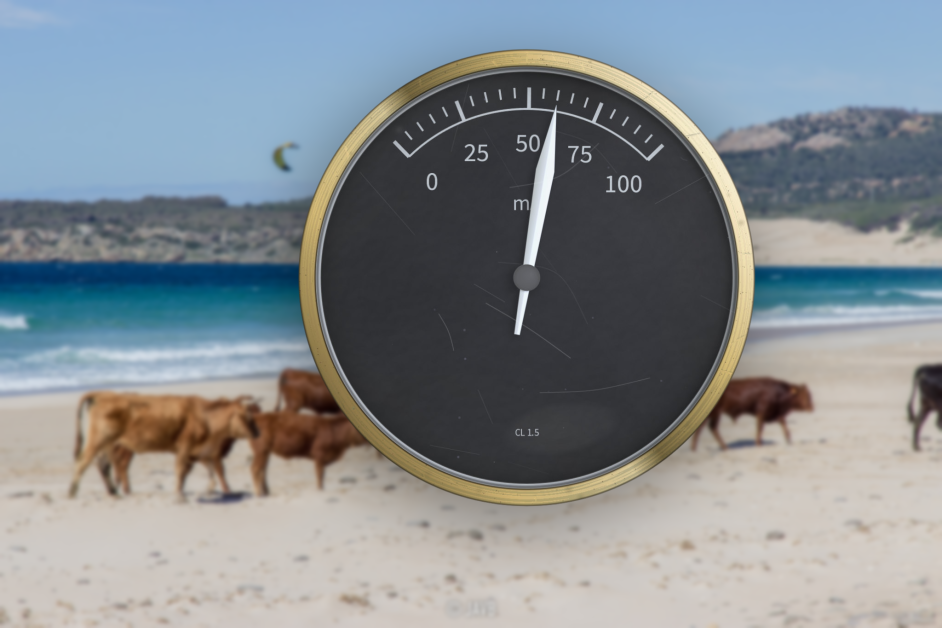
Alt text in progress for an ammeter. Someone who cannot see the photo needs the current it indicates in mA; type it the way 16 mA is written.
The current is 60 mA
